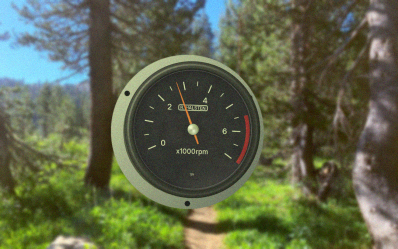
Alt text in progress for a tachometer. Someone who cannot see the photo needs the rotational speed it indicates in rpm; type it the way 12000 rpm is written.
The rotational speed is 2750 rpm
